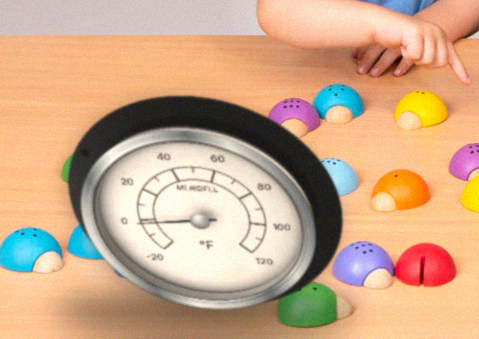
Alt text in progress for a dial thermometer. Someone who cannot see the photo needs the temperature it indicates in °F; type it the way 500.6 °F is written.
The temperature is 0 °F
